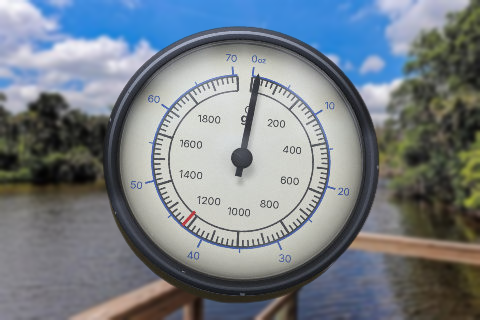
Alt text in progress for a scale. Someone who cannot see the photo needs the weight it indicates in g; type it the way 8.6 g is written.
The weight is 20 g
